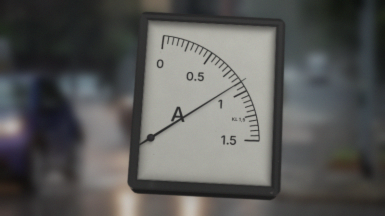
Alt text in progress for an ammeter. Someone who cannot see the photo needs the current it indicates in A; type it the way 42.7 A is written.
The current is 0.9 A
